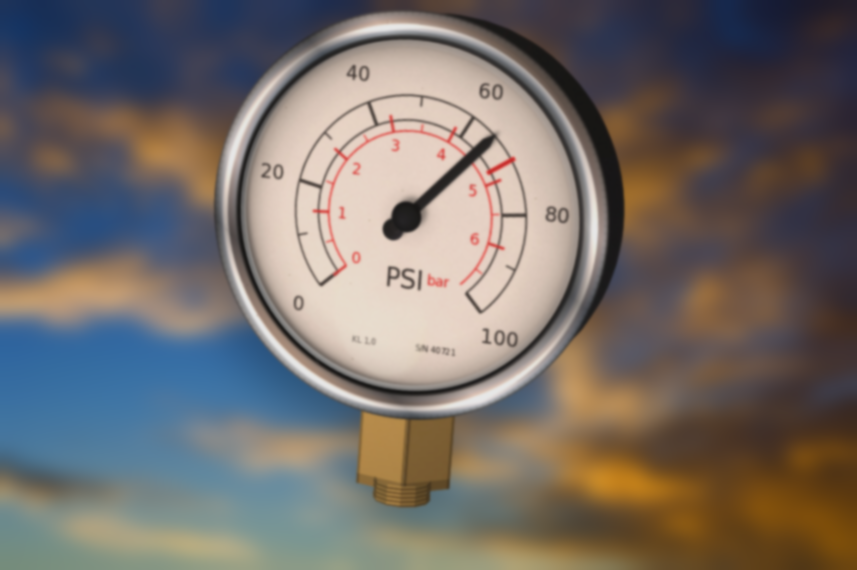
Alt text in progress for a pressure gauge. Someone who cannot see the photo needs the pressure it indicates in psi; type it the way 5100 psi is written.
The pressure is 65 psi
